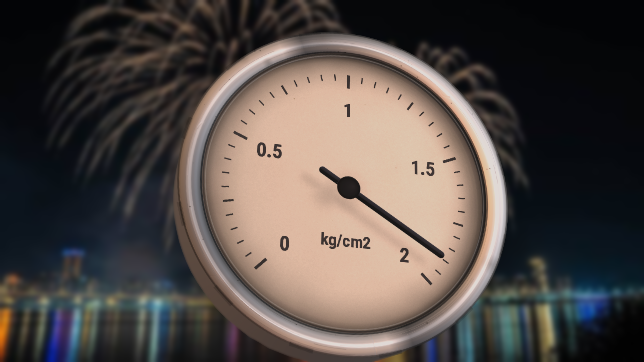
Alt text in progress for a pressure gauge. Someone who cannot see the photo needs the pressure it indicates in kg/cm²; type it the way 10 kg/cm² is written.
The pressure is 1.9 kg/cm²
